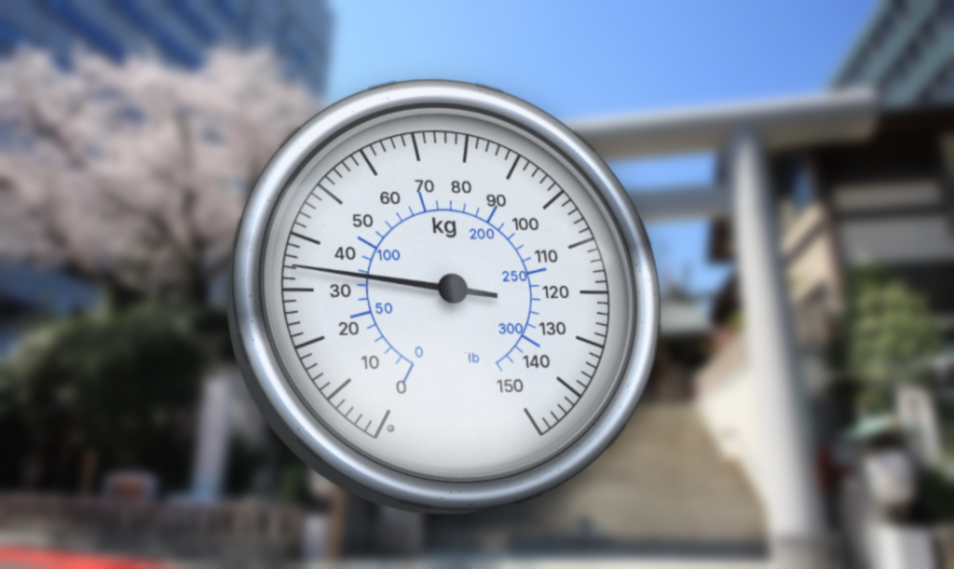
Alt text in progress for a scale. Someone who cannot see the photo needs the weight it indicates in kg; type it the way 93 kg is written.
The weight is 34 kg
